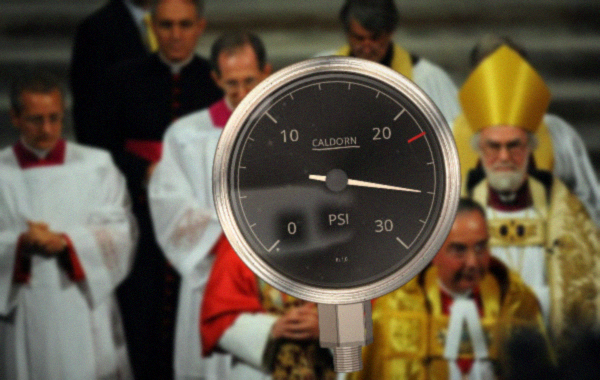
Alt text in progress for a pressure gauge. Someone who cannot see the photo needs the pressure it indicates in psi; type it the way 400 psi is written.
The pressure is 26 psi
